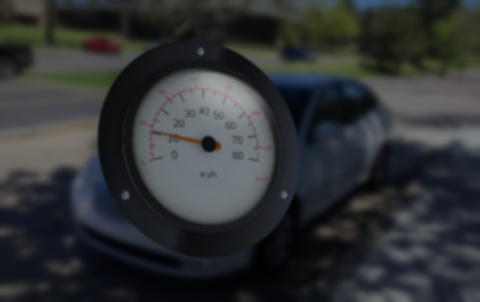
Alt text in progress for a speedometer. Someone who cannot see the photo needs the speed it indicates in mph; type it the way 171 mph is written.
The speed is 10 mph
